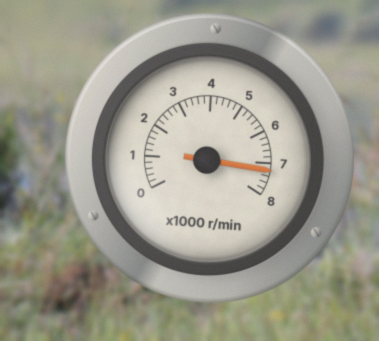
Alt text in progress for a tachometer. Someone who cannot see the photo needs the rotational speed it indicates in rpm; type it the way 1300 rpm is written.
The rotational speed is 7200 rpm
